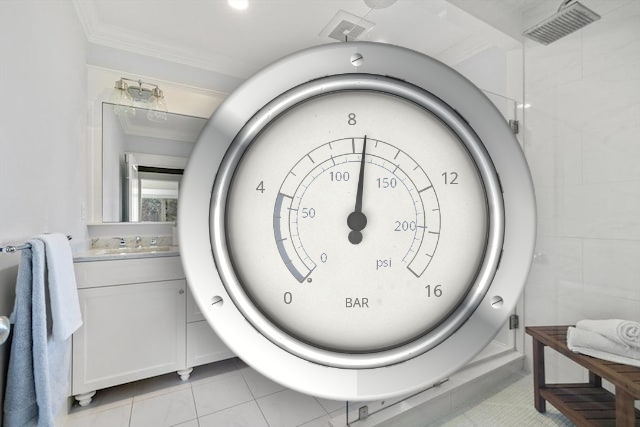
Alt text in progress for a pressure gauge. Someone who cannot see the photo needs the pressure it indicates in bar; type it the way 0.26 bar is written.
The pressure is 8.5 bar
